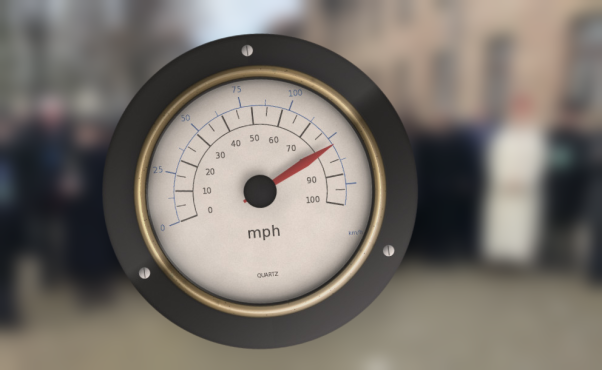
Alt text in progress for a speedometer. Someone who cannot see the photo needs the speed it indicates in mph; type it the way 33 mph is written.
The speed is 80 mph
